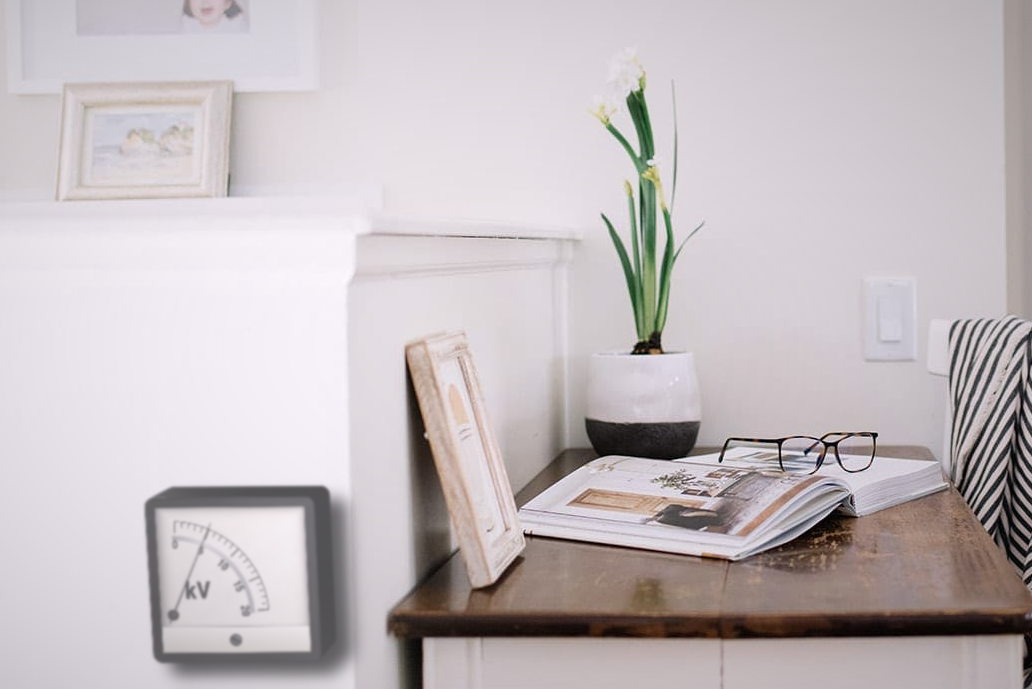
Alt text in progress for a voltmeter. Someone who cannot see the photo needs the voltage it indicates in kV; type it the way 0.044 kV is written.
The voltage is 5 kV
